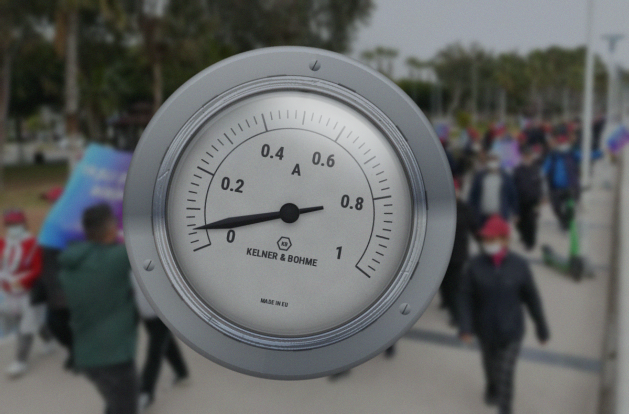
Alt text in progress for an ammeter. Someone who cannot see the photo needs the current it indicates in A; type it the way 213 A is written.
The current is 0.05 A
